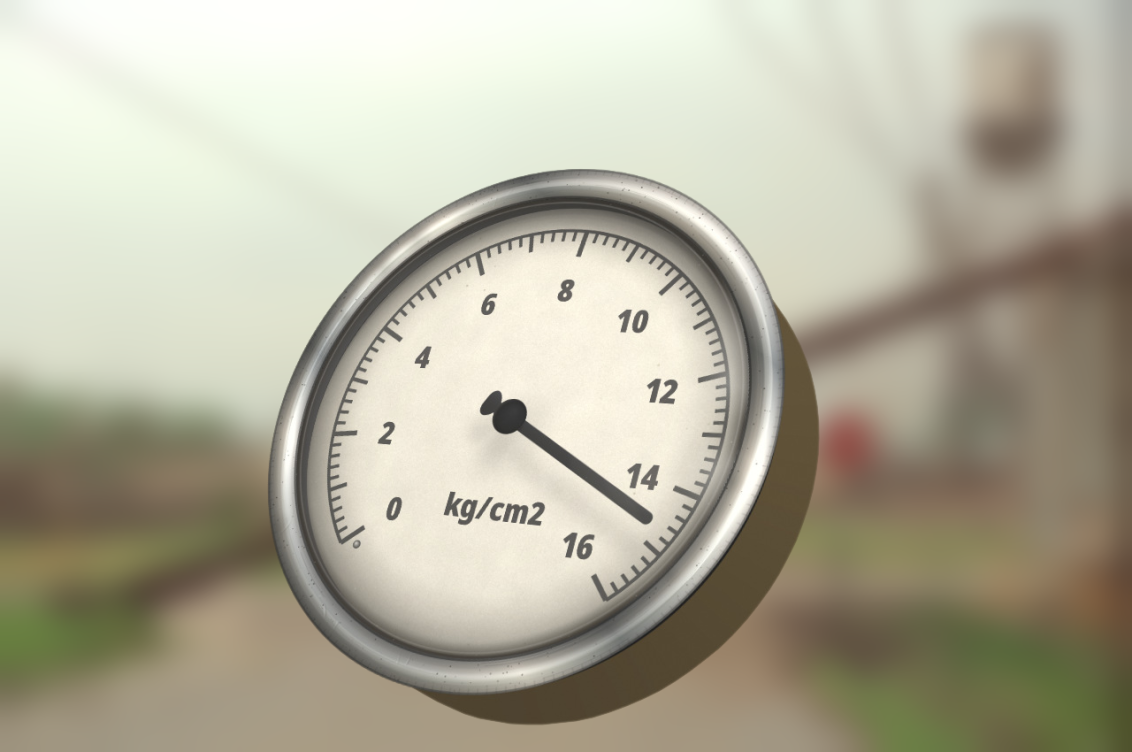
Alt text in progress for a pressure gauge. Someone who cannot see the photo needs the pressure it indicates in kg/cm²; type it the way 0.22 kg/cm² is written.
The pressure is 14.7 kg/cm²
